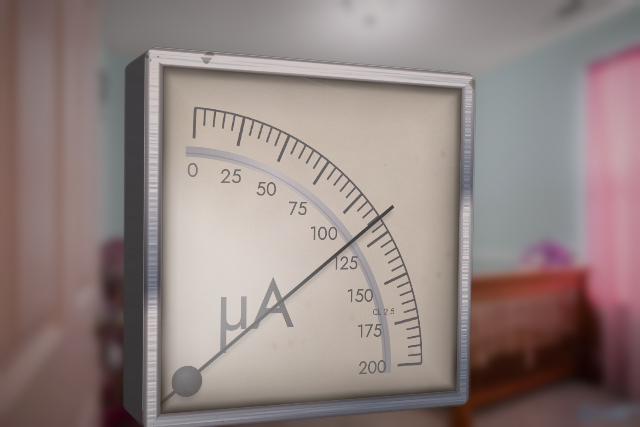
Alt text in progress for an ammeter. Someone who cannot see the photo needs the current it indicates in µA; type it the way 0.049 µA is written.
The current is 115 µA
